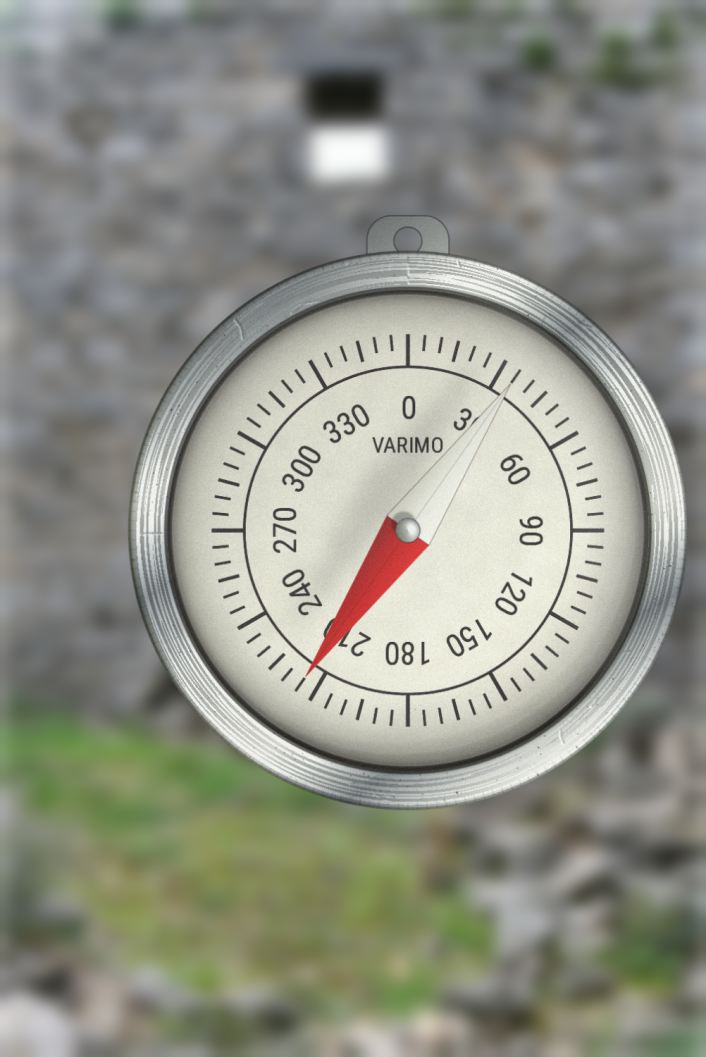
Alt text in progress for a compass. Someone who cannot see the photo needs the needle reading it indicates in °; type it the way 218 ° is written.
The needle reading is 215 °
